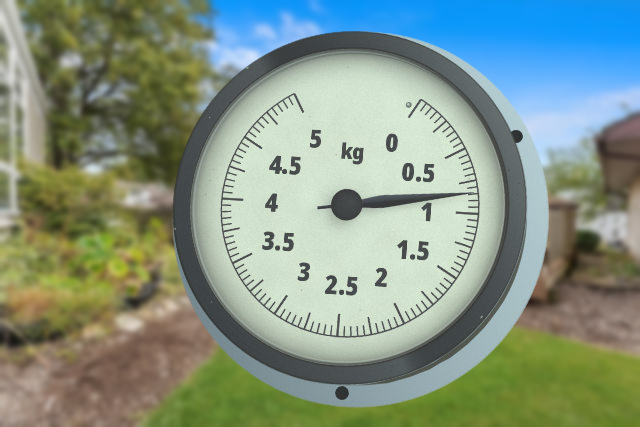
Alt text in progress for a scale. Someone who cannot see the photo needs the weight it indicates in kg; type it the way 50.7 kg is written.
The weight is 0.85 kg
